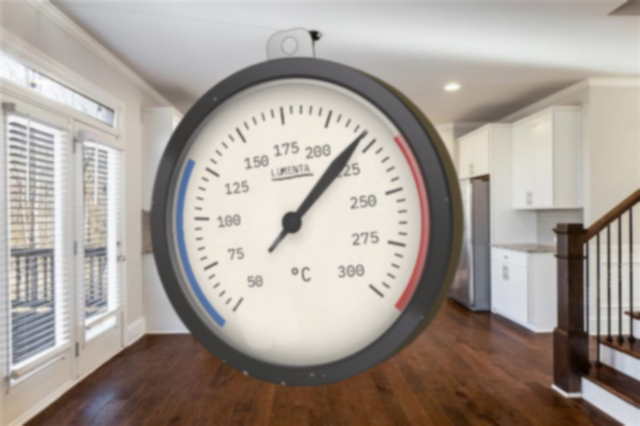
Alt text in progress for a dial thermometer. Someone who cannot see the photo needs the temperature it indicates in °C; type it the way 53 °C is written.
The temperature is 220 °C
